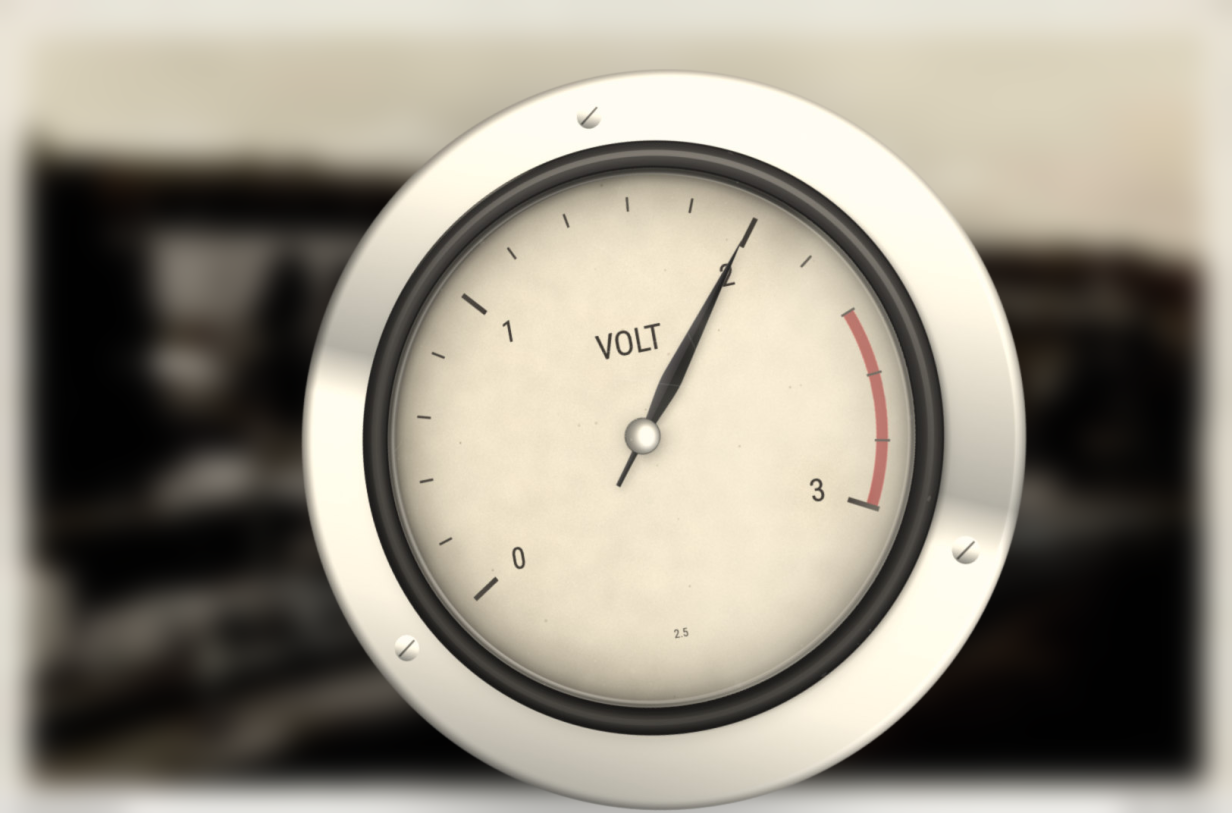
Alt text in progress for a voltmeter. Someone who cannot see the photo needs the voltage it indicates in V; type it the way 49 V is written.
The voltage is 2 V
